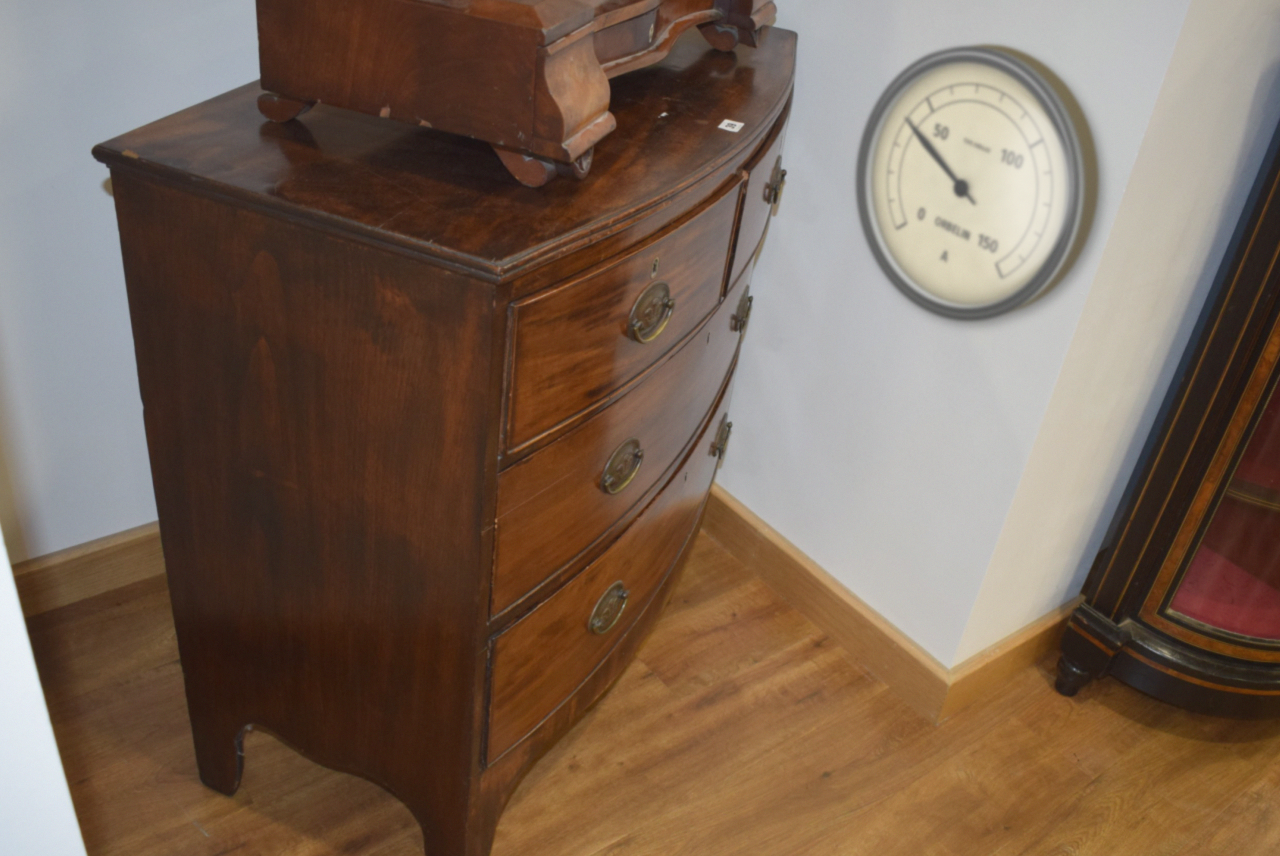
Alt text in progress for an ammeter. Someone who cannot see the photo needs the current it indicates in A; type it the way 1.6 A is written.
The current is 40 A
